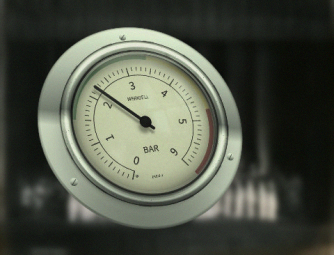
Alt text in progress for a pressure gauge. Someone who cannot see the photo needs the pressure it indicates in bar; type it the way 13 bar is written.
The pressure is 2.2 bar
